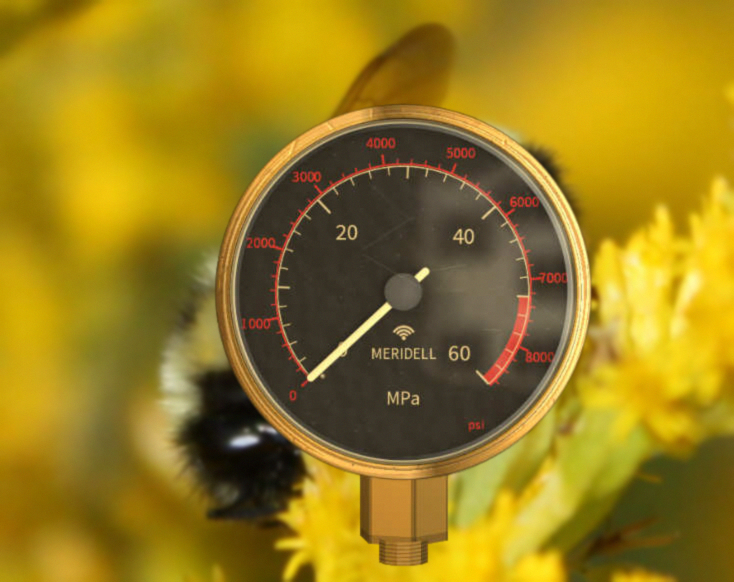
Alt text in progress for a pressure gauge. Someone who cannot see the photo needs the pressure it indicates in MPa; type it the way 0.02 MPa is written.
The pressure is 0 MPa
